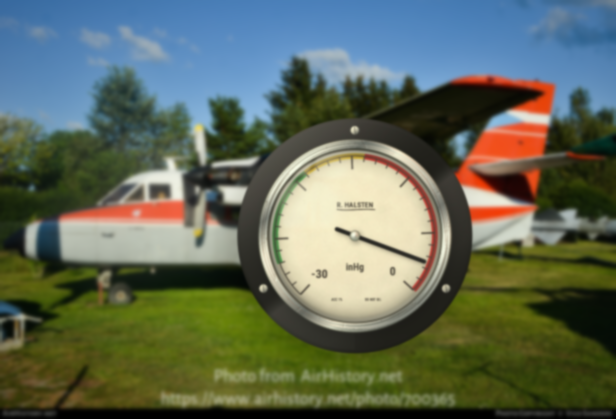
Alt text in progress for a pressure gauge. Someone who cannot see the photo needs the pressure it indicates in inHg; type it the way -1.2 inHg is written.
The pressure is -2.5 inHg
